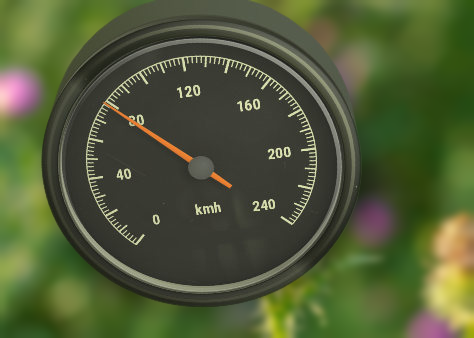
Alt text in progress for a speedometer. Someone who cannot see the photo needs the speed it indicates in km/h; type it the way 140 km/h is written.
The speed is 80 km/h
